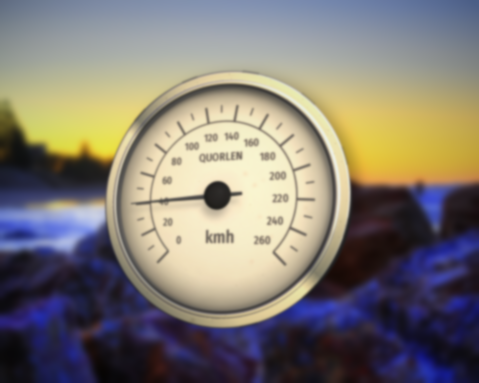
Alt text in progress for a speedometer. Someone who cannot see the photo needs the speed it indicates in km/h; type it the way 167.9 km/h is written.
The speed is 40 km/h
